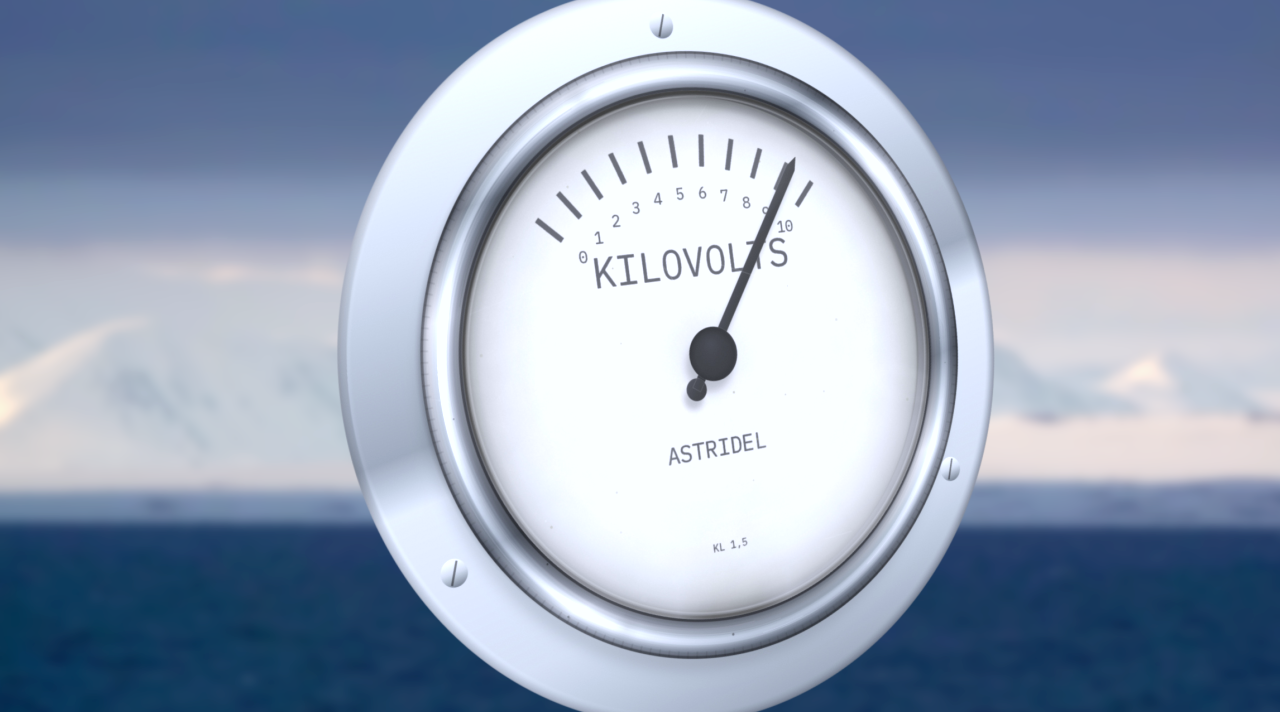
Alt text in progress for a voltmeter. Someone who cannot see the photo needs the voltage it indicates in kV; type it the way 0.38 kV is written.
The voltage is 9 kV
